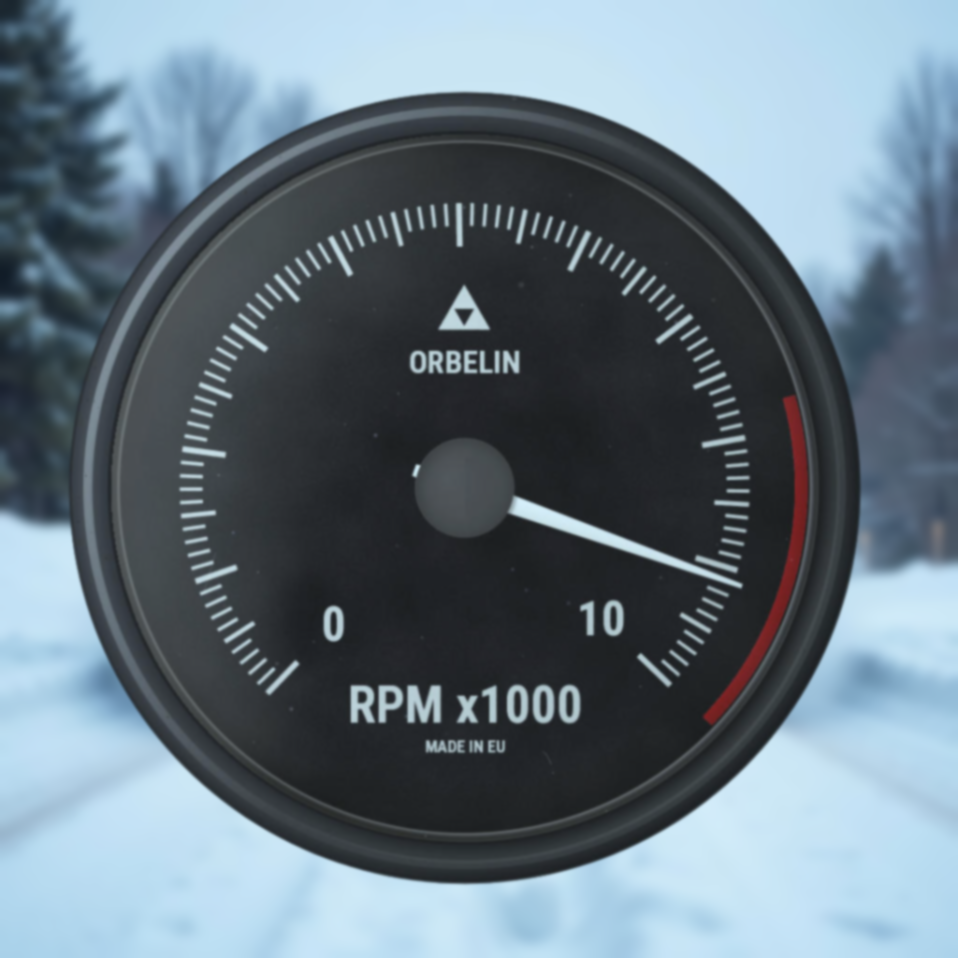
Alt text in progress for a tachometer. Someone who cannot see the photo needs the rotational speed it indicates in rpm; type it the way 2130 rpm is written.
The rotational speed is 9100 rpm
